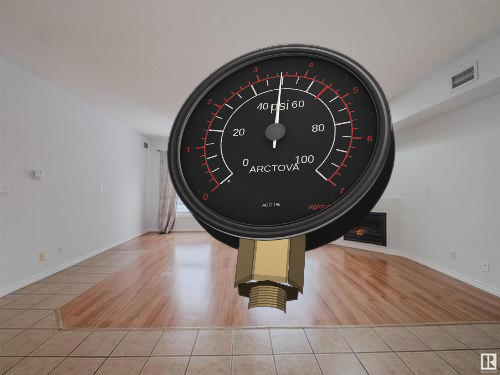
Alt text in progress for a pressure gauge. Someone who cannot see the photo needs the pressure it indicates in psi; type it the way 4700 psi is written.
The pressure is 50 psi
